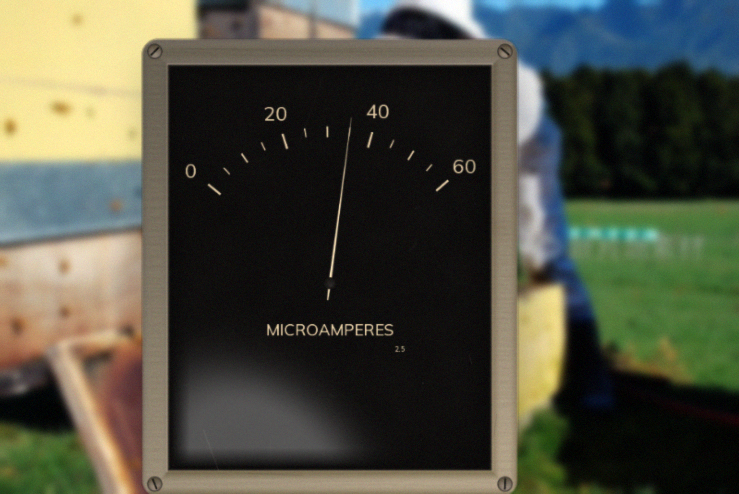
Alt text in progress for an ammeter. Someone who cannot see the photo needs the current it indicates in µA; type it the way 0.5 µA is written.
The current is 35 µA
